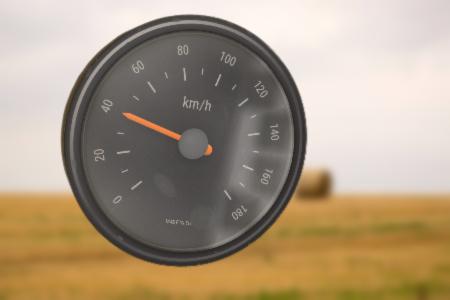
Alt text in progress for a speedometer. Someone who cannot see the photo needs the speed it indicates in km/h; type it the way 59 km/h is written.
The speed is 40 km/h
